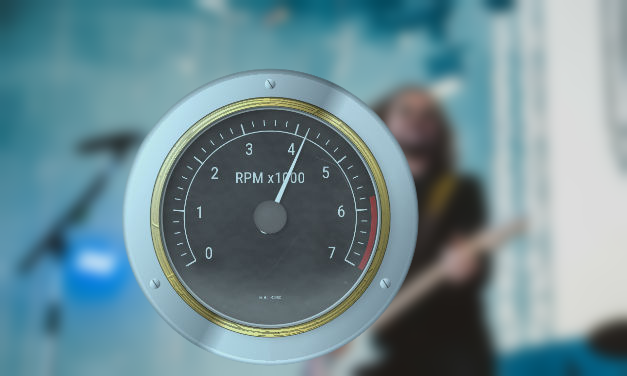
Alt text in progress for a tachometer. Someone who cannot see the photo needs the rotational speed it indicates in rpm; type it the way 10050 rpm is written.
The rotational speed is 4200 rpm
